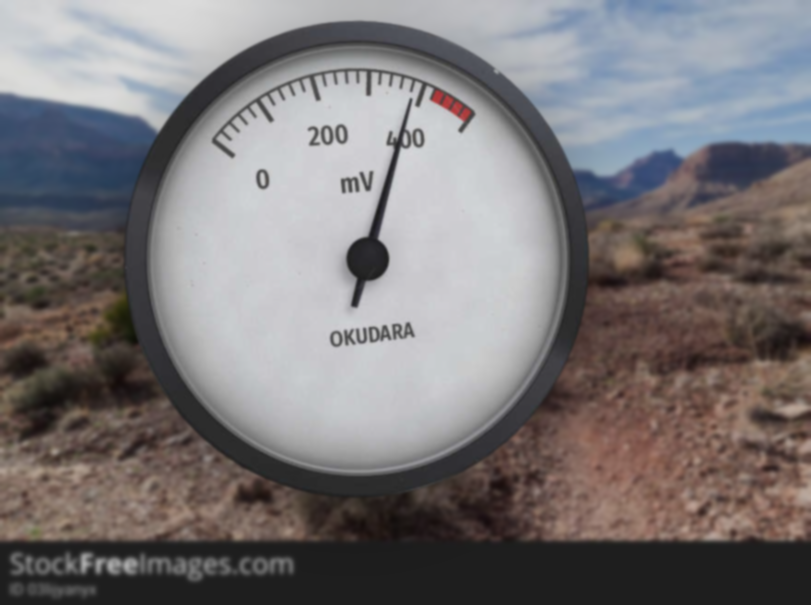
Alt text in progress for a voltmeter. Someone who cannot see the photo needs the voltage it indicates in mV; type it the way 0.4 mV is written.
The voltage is 380 mV
